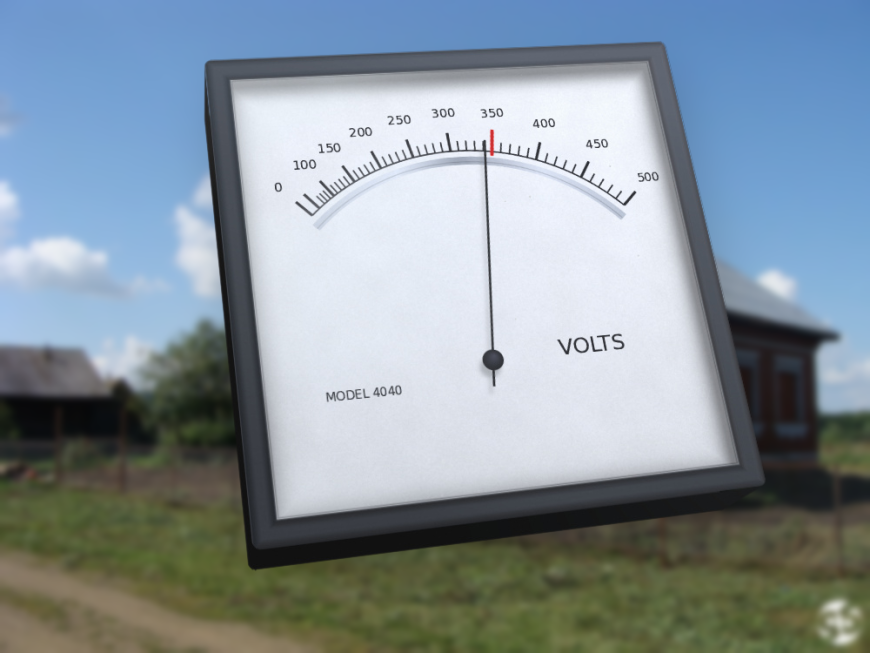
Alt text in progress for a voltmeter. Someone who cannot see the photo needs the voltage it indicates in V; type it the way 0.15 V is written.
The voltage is 340 V
